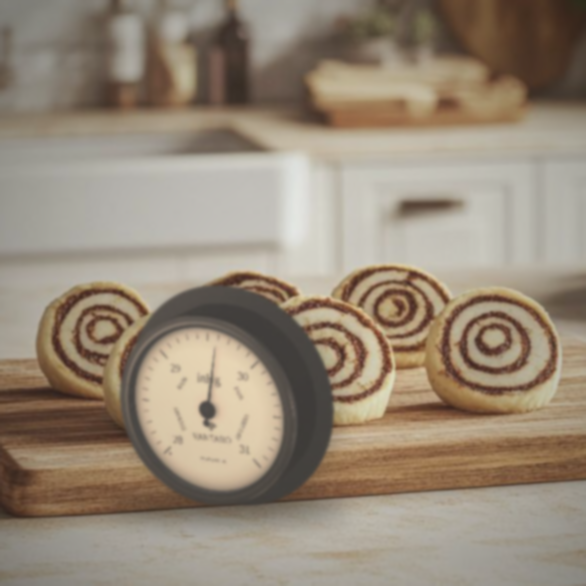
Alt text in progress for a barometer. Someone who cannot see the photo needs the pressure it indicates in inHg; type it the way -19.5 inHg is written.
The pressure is 29.6 inHg
